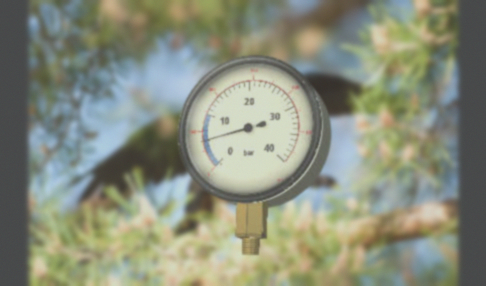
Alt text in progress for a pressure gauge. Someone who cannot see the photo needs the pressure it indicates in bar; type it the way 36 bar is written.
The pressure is 5 bar
